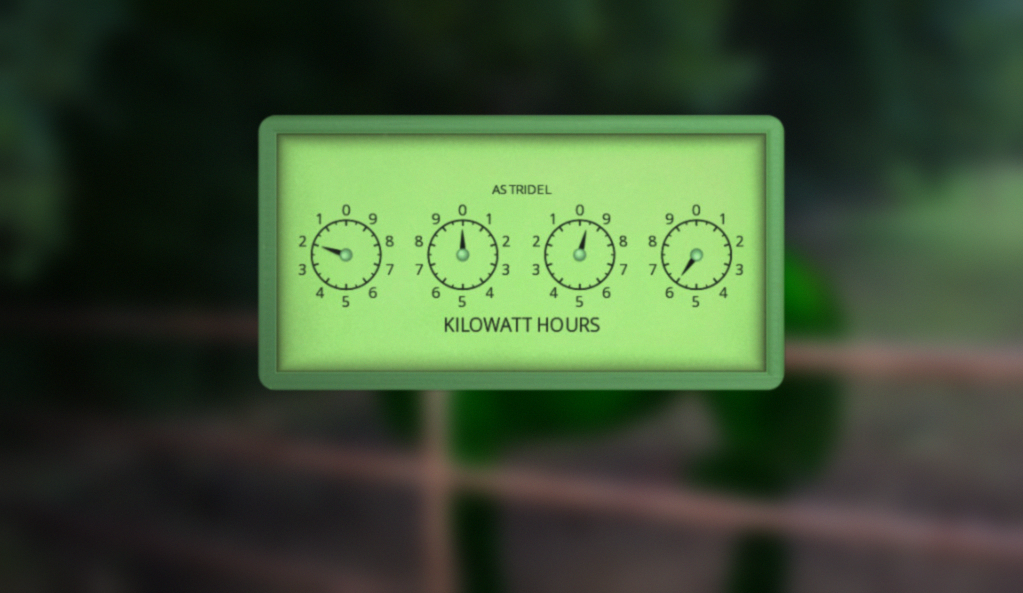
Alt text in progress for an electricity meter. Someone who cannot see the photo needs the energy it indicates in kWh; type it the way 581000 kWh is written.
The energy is 1996 kWh
